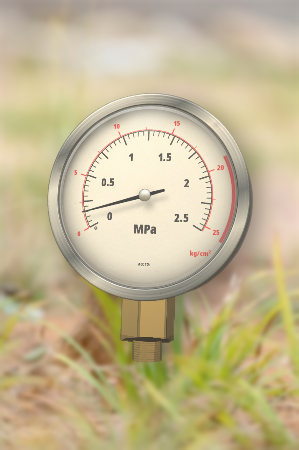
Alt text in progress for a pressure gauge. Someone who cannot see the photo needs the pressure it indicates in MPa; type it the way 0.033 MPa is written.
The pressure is 0.15 MPa
